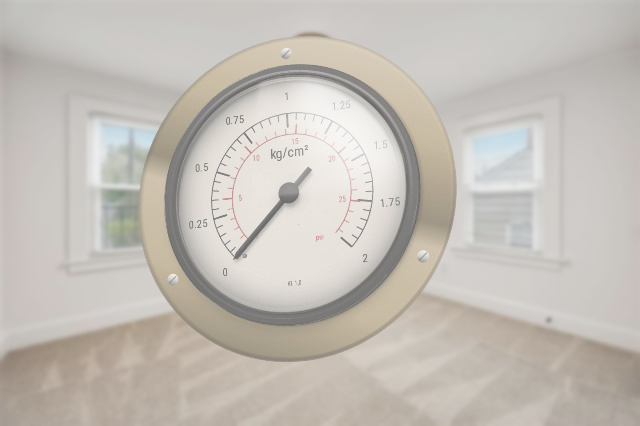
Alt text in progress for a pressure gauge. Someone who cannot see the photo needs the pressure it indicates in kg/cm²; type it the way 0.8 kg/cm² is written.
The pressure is 0 kg/cm²
